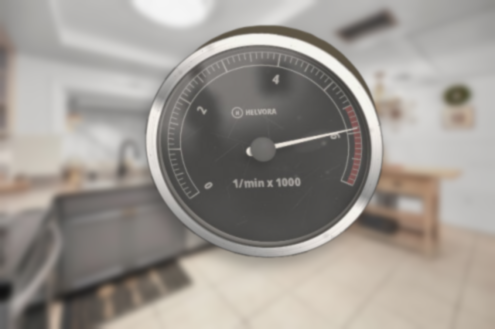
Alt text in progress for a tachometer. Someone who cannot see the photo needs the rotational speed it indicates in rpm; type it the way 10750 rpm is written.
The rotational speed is 5900 rpm
